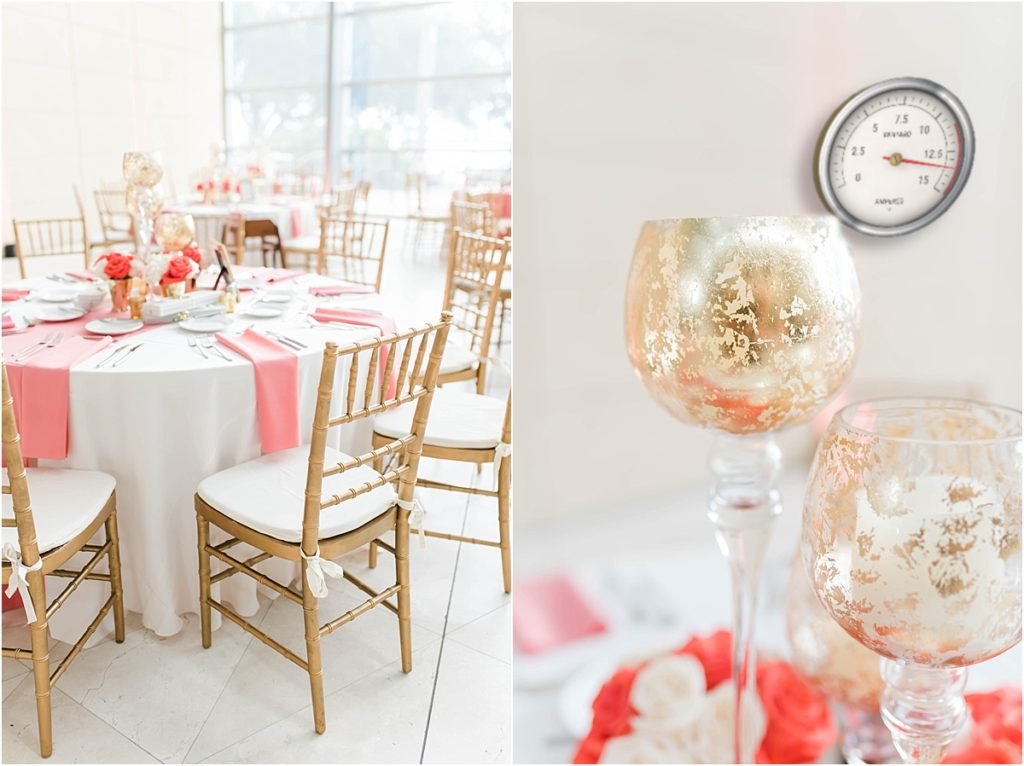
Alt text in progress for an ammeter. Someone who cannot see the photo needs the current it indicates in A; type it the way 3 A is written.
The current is 13.5 A
